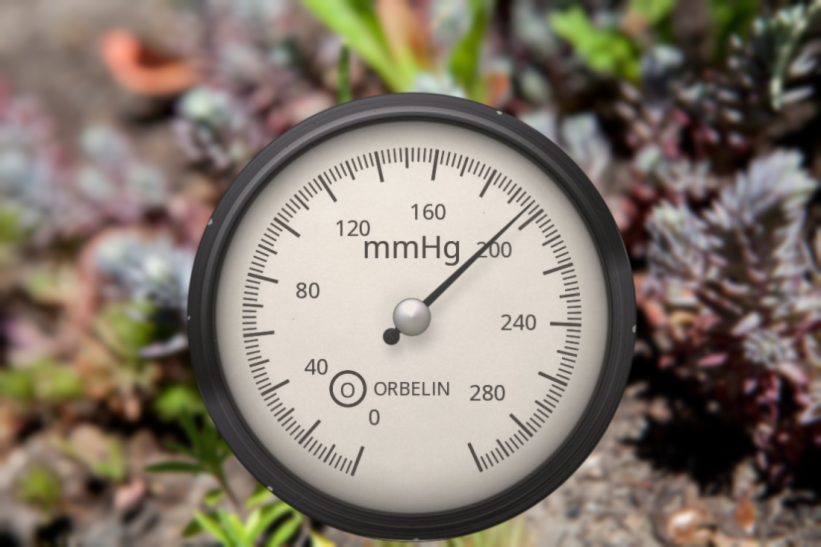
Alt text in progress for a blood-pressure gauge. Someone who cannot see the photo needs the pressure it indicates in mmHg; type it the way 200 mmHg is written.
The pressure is 196 mmHg
